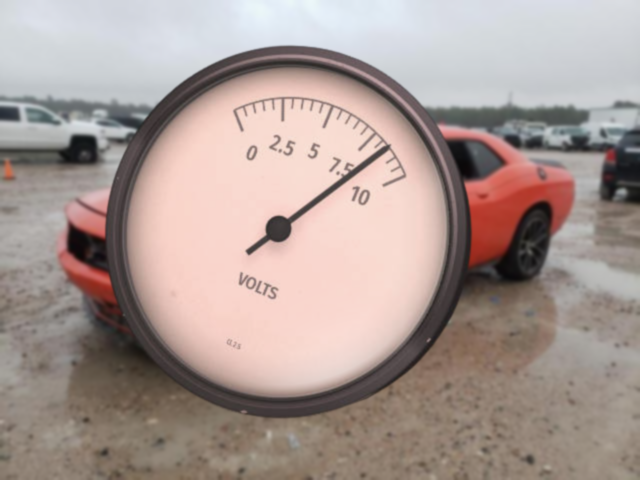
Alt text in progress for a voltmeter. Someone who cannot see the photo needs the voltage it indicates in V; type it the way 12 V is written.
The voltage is 8.5 V
